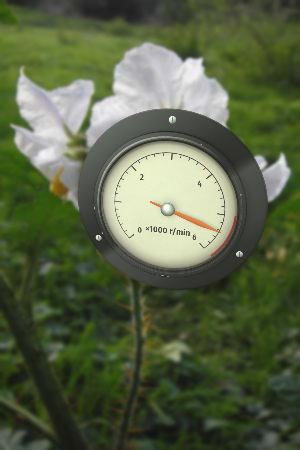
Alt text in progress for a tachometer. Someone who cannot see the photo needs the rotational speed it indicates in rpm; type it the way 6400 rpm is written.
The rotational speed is 5400 rpm
